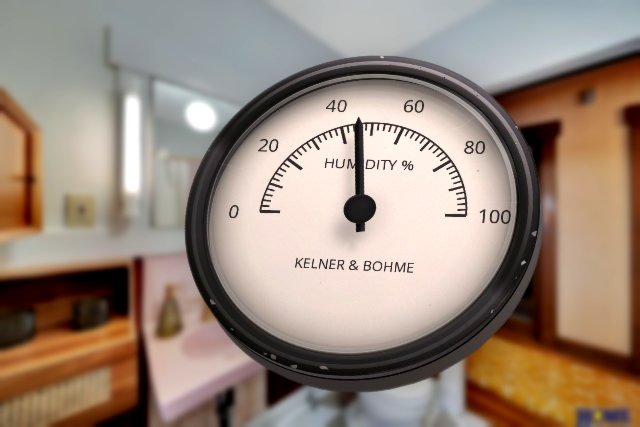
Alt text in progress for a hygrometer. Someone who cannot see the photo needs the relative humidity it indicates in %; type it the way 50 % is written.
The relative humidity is 46 %
